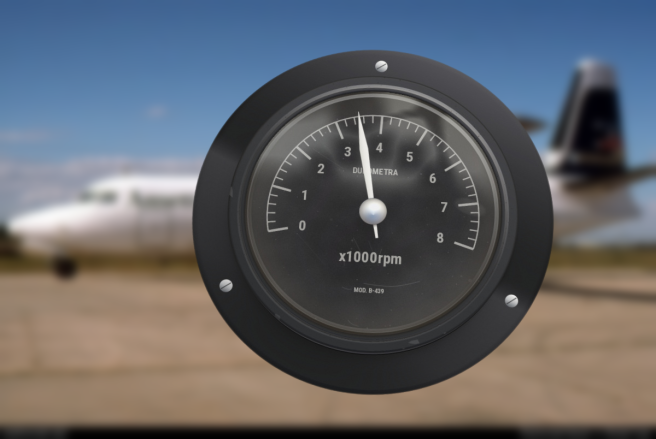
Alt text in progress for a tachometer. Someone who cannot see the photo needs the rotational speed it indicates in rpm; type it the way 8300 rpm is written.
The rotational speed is 3500 rpm
